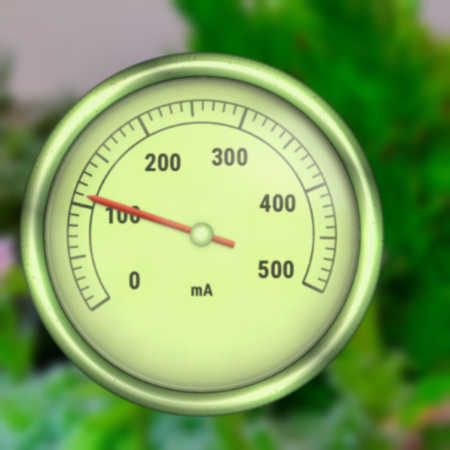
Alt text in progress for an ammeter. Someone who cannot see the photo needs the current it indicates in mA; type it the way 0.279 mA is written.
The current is 110 mA
